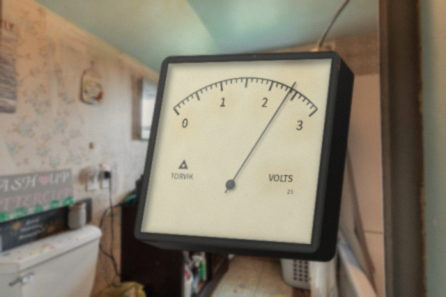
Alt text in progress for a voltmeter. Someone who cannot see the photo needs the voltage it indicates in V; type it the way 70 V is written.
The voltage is 2.4 V
